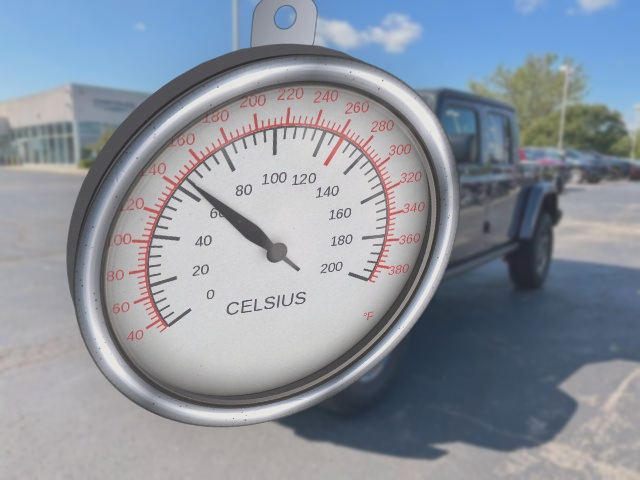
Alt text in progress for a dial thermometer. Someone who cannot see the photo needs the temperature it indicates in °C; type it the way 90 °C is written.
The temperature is 64 °C
